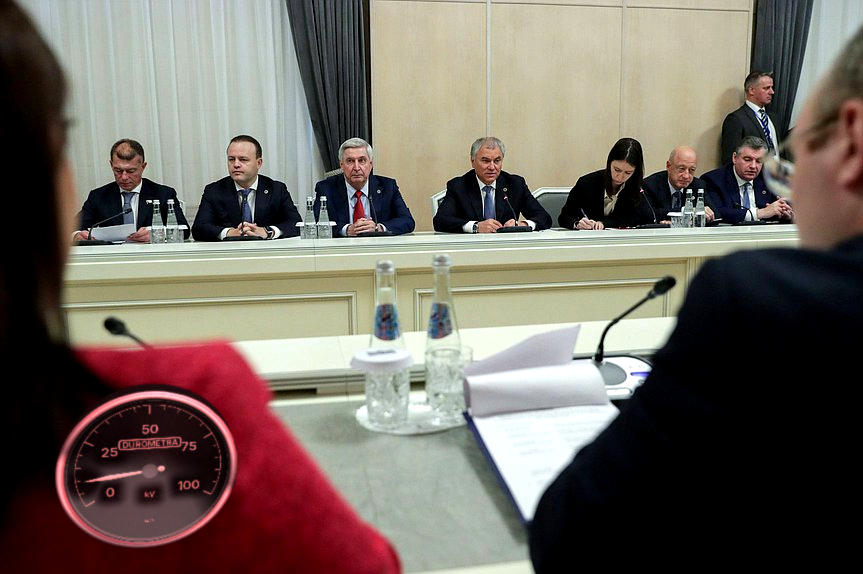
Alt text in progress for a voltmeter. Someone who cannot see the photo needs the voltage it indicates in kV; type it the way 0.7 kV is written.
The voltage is 10 kV
